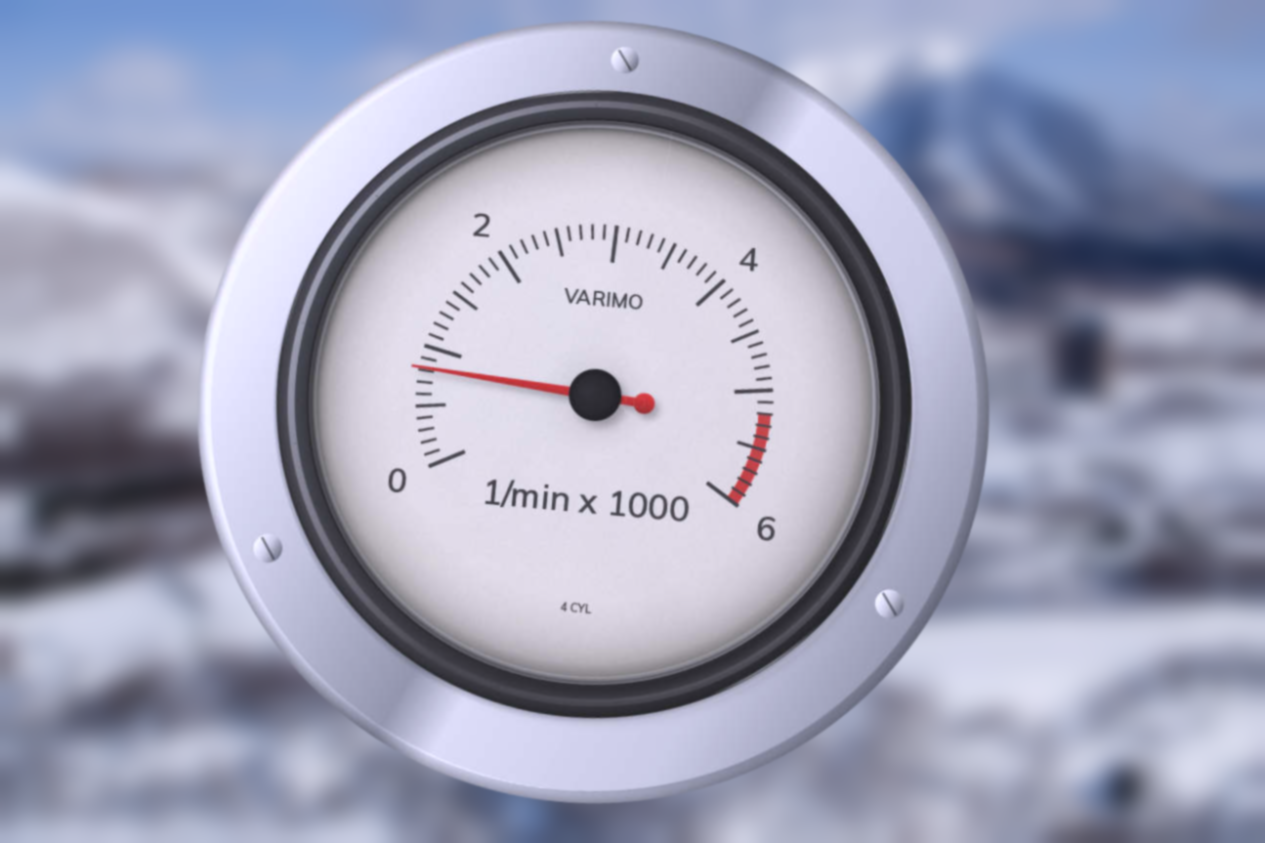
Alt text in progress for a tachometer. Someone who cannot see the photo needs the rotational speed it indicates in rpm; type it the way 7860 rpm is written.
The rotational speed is 800 rpm
